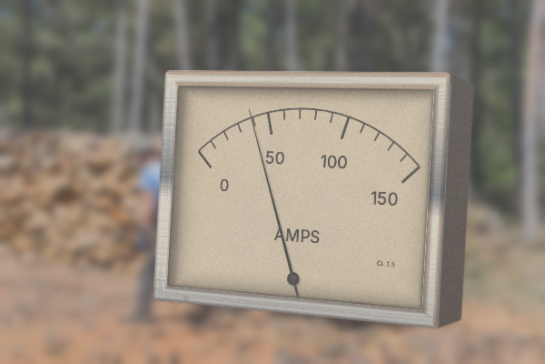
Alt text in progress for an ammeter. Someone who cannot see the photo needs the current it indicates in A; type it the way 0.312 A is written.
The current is 40 A
